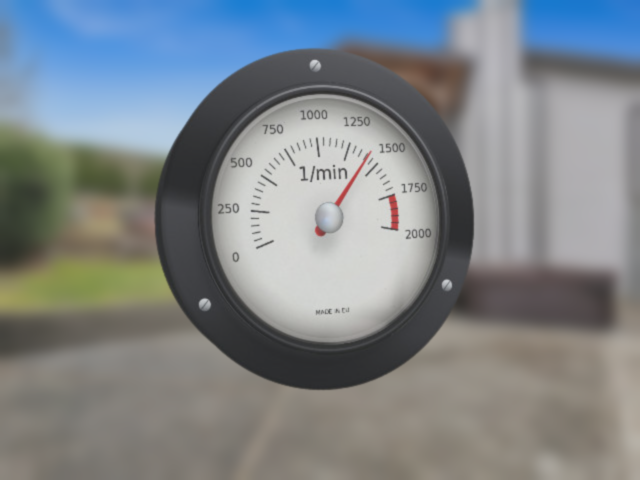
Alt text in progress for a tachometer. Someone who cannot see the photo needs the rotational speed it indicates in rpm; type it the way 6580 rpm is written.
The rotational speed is 1400 rpm
